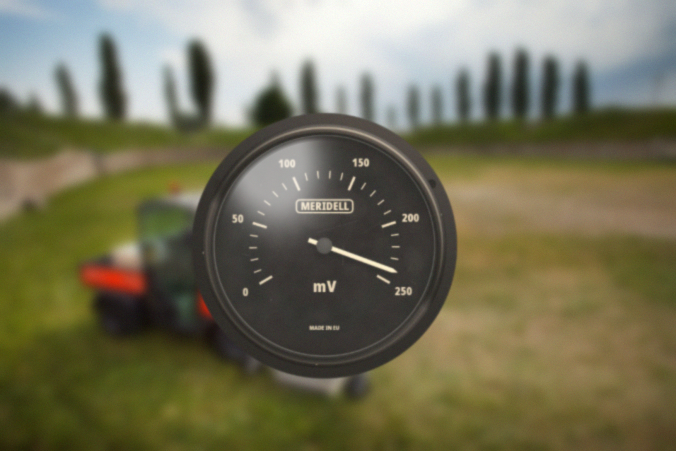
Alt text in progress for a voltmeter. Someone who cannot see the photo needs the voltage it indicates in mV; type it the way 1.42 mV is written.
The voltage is 240 mV
